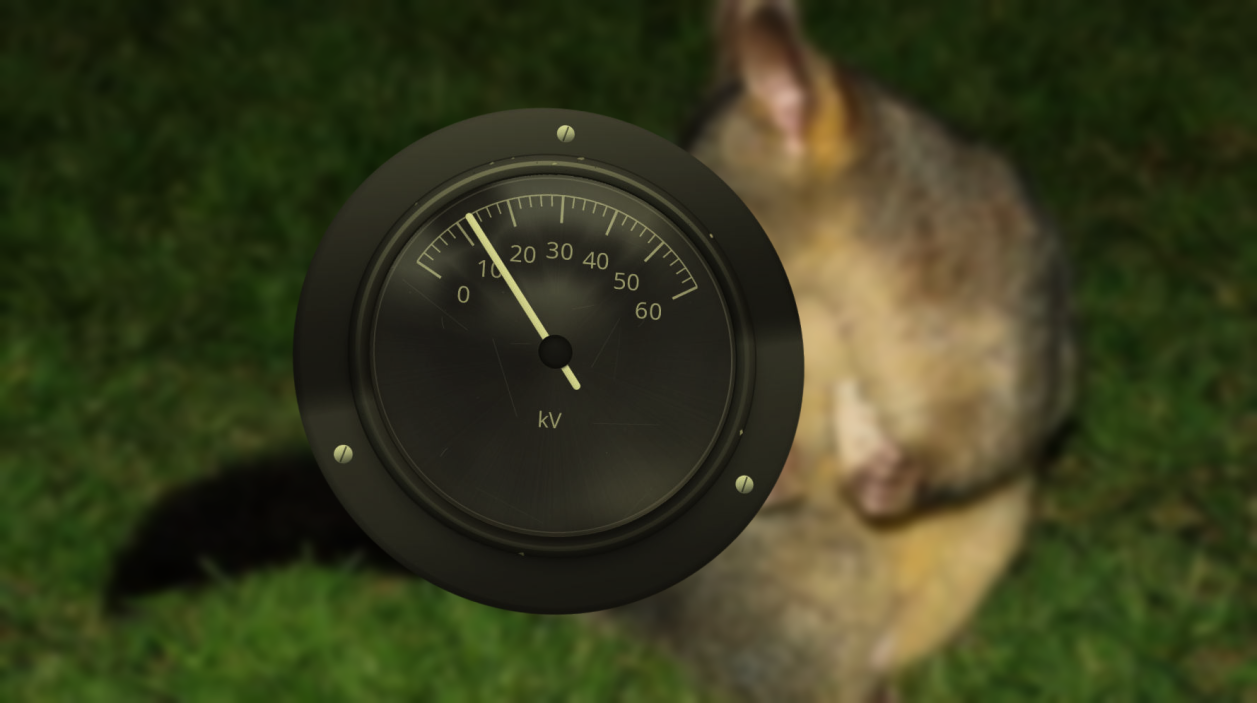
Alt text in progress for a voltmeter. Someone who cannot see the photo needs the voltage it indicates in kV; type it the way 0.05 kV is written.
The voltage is 12 kV
